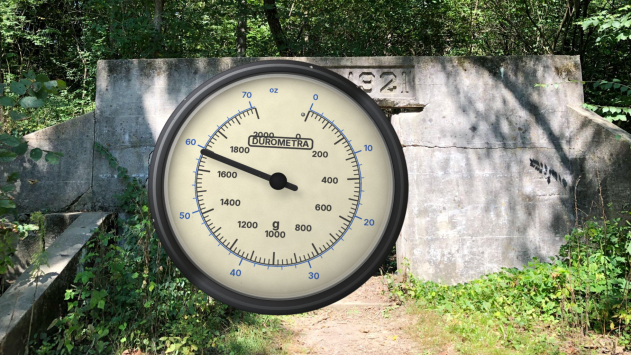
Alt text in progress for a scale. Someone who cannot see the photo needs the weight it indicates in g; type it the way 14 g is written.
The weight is 1680 g
